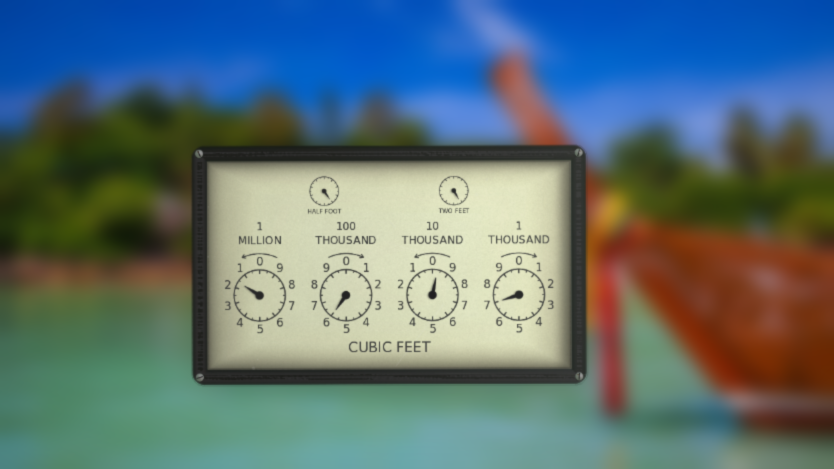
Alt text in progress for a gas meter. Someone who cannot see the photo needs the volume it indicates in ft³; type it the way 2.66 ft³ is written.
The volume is 159700 ft³
